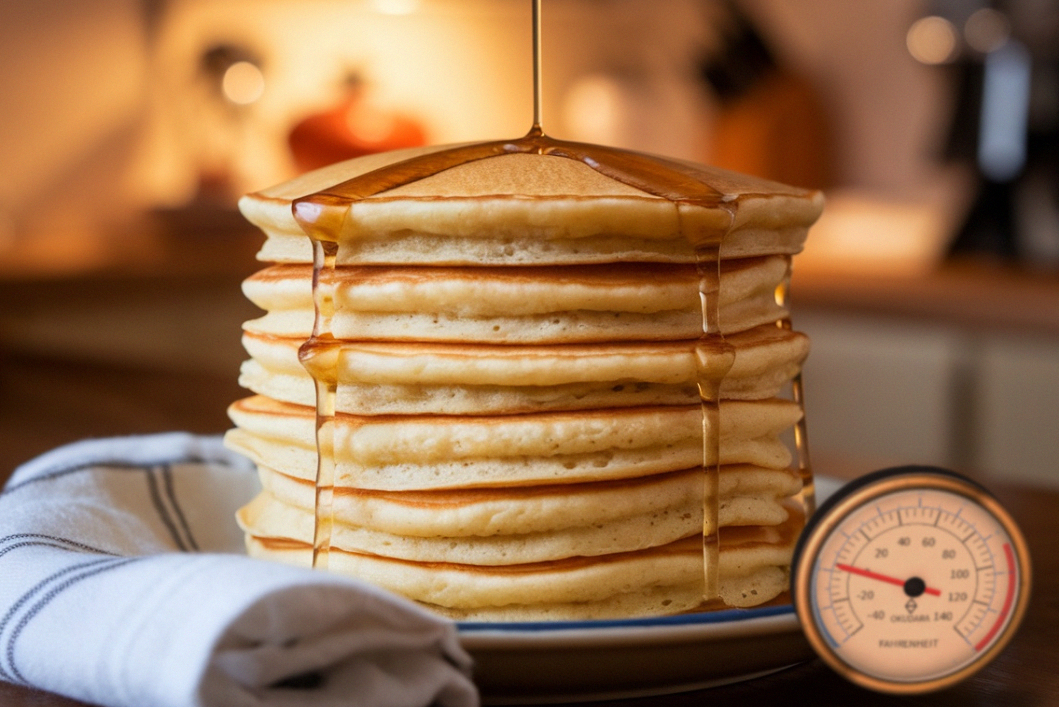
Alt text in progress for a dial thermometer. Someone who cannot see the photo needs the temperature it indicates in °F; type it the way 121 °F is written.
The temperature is 0 °F
